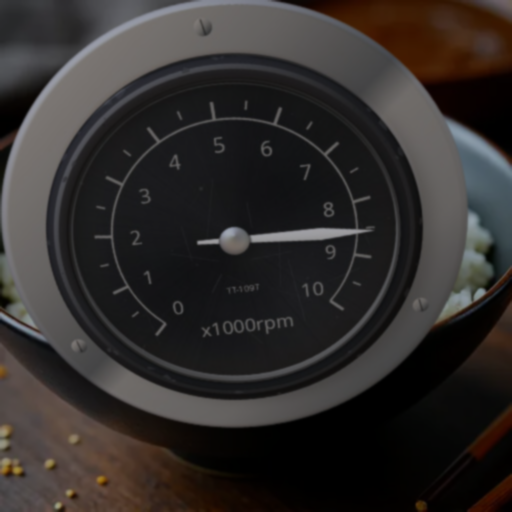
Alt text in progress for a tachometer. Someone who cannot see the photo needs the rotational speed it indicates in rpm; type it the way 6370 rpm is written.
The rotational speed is 8500 rpm
